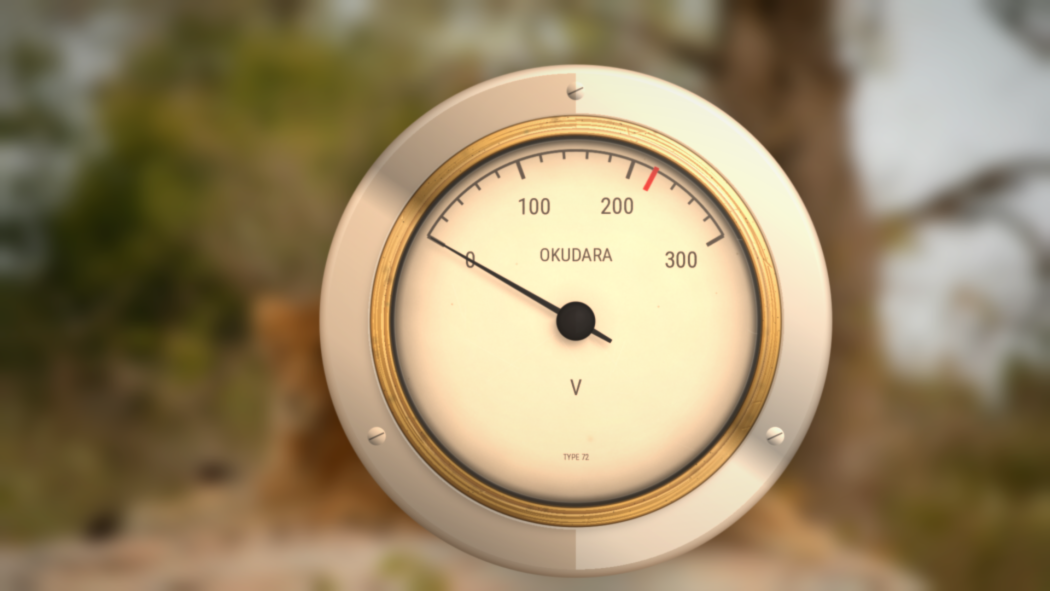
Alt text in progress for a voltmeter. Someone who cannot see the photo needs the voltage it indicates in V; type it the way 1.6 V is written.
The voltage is 0 V
